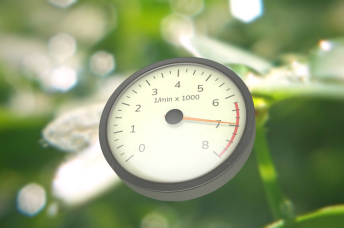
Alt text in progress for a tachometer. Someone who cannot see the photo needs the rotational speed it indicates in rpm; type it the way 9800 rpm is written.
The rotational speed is 7000 rpm
